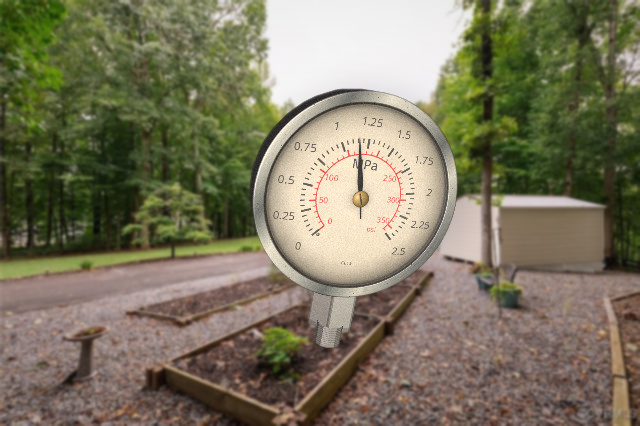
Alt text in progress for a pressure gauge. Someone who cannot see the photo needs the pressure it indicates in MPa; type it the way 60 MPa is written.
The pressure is 1.15 MPa
